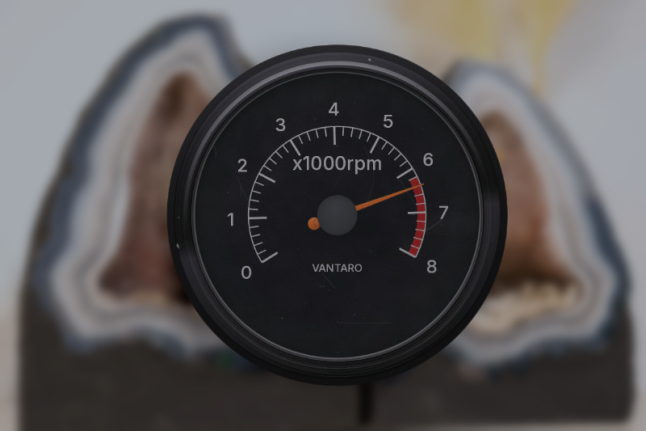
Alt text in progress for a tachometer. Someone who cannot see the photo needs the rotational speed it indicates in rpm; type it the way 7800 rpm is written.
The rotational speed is 6400 rpm
